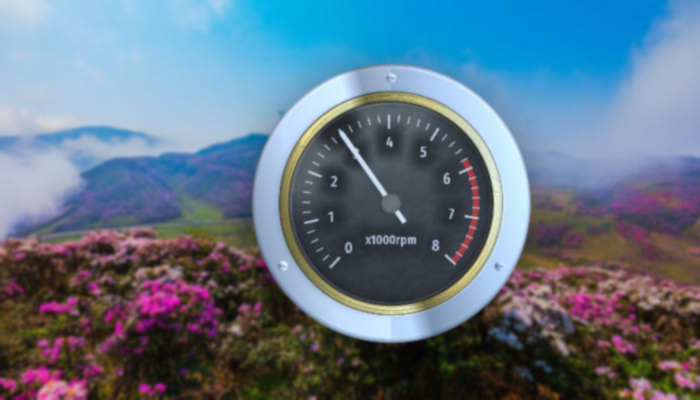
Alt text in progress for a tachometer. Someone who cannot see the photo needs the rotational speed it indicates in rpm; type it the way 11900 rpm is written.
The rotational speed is 3000 rpm
